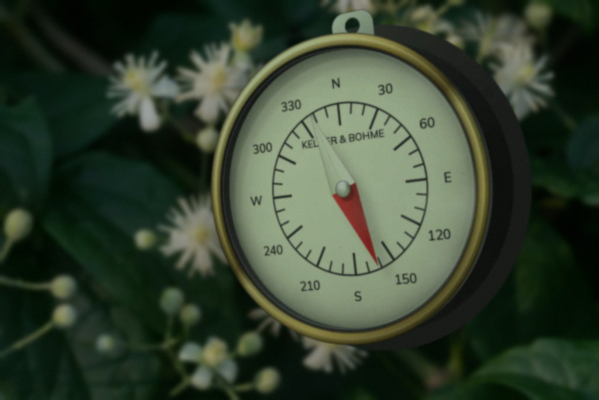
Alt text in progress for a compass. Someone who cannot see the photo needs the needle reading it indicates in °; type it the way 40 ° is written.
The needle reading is 160 °
